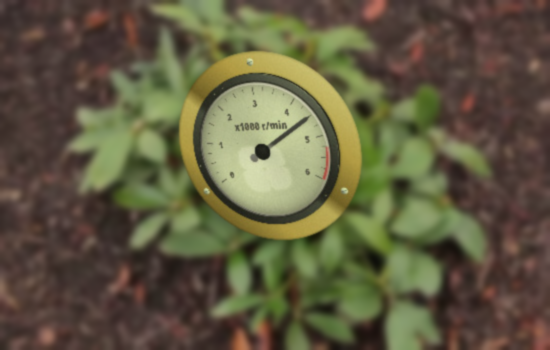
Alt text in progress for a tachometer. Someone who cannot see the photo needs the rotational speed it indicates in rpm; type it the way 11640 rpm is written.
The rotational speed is 4500 rpm
